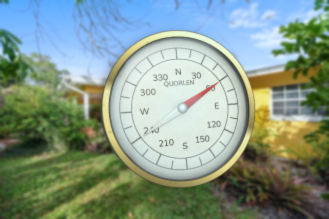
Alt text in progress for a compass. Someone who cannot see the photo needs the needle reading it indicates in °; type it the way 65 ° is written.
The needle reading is 60 °
